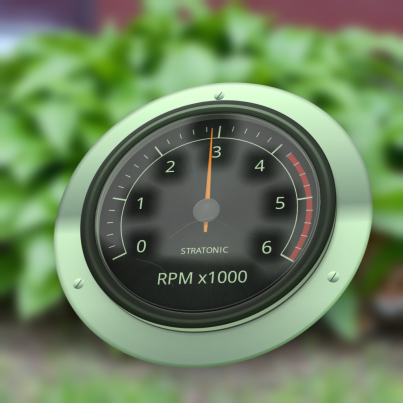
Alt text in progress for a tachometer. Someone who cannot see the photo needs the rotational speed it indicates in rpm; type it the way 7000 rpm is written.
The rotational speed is 2900 rpm
